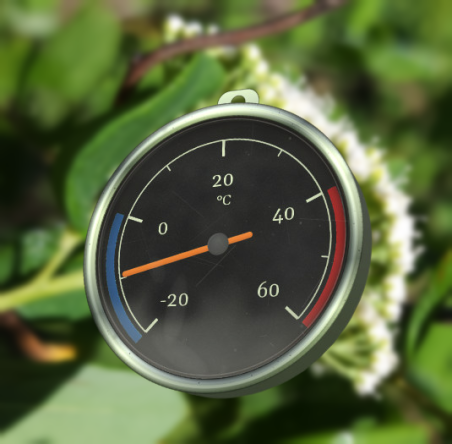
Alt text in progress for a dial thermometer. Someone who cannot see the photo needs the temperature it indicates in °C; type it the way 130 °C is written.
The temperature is -10 °C
